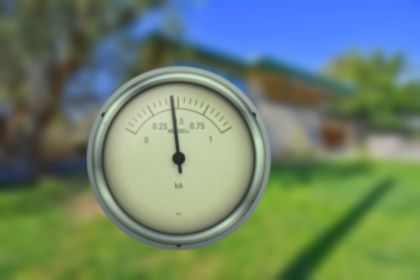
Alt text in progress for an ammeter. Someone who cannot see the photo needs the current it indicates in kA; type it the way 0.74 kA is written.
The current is 0.45 kA
